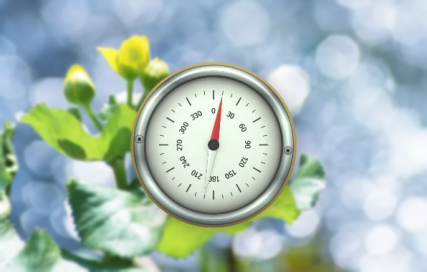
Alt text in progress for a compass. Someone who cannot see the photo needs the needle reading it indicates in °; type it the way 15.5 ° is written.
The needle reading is 10 °
